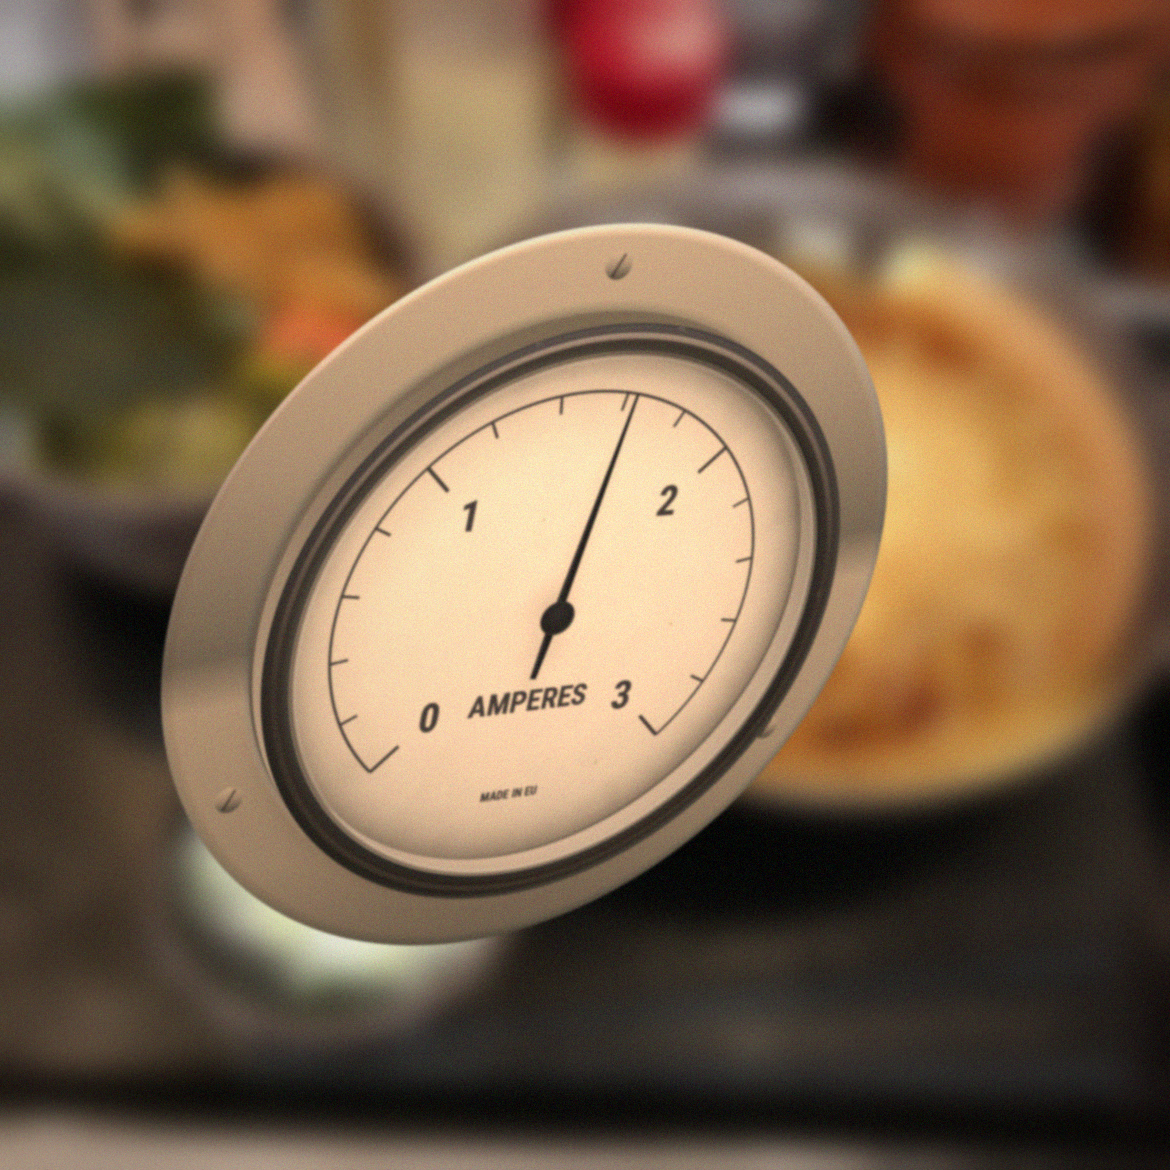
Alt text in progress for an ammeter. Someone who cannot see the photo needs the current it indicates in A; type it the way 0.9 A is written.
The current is 1.6 A
